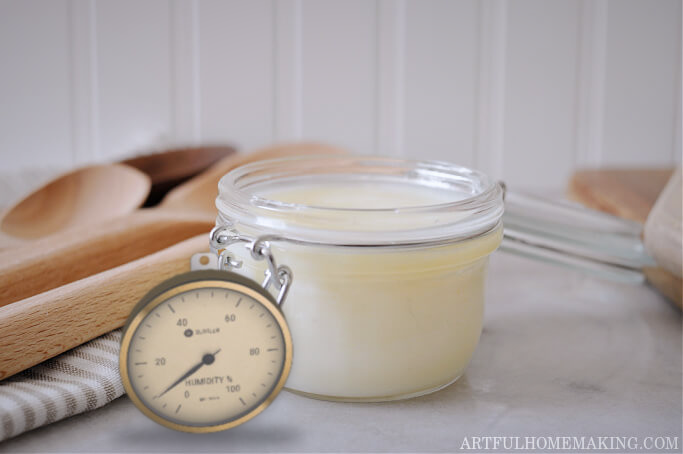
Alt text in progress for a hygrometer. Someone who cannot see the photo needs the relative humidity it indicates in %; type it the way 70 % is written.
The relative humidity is 8 %
